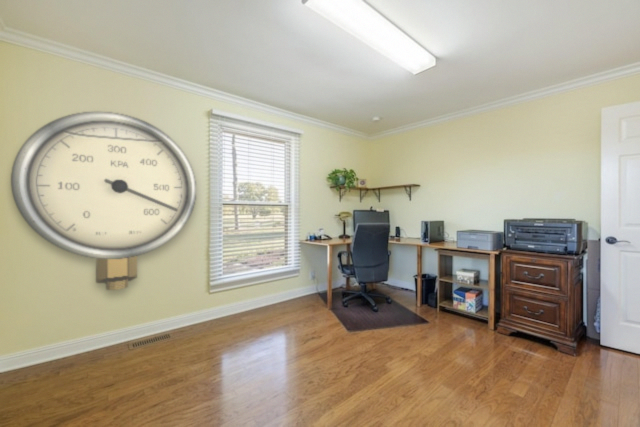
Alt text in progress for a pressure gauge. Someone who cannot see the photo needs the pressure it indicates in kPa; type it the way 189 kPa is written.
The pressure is 560 kPa
